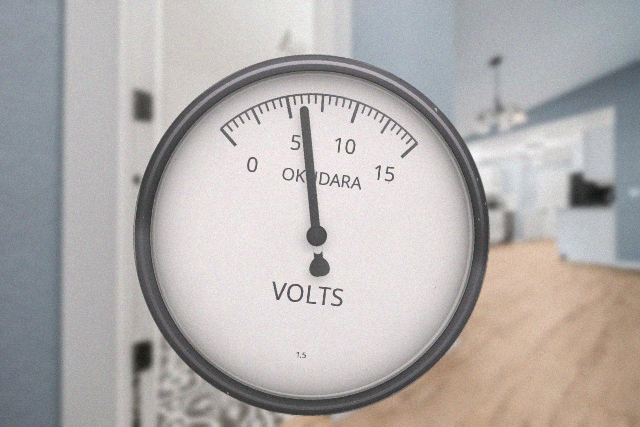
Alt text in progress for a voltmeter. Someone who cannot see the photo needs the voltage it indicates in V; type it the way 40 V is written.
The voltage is 6 V
